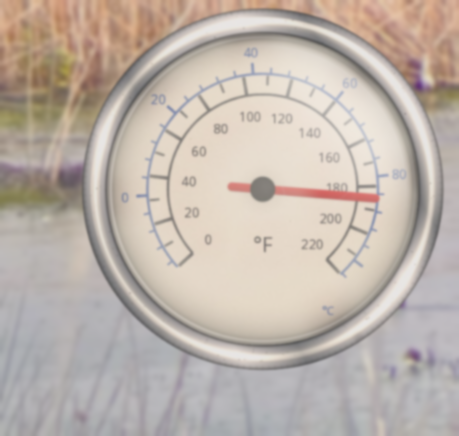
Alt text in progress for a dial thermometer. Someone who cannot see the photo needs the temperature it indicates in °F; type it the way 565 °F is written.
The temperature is 185 °F
